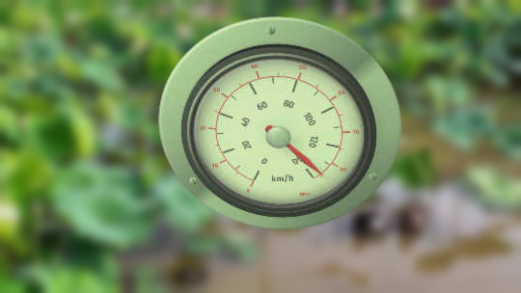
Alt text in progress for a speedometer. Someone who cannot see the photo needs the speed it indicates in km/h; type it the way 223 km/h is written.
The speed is 135 km/h
